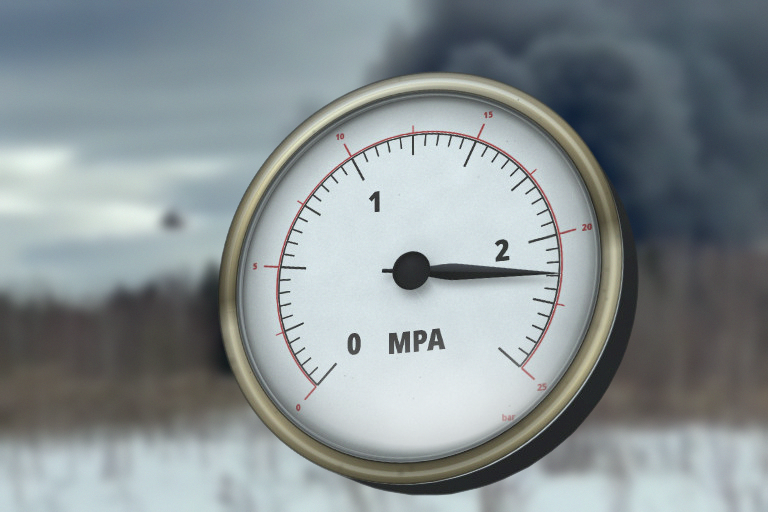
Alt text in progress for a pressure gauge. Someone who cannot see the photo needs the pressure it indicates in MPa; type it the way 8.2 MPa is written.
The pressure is 2.15 MPa
